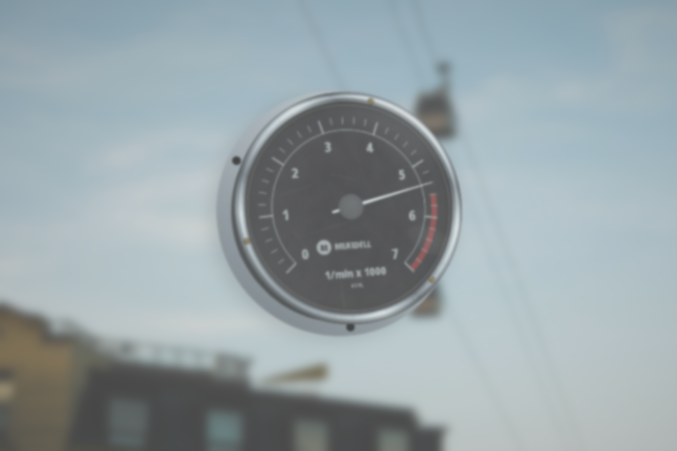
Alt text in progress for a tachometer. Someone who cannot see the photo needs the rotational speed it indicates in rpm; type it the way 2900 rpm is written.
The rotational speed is 5400 rpm
